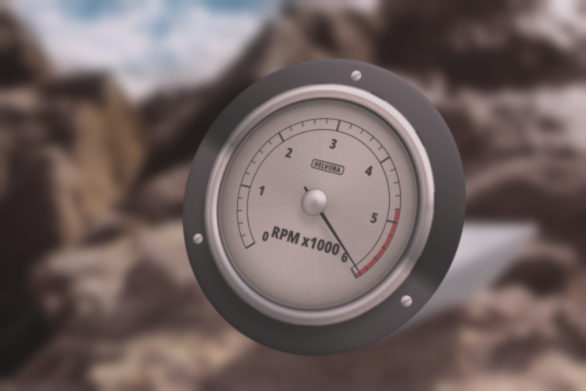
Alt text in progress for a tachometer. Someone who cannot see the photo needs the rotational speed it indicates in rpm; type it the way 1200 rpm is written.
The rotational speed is 5900 rpm
